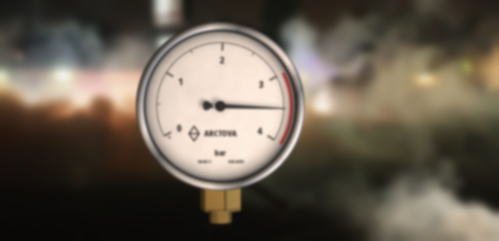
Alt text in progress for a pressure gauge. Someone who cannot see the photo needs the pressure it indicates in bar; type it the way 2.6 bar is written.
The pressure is 3.5 bar
